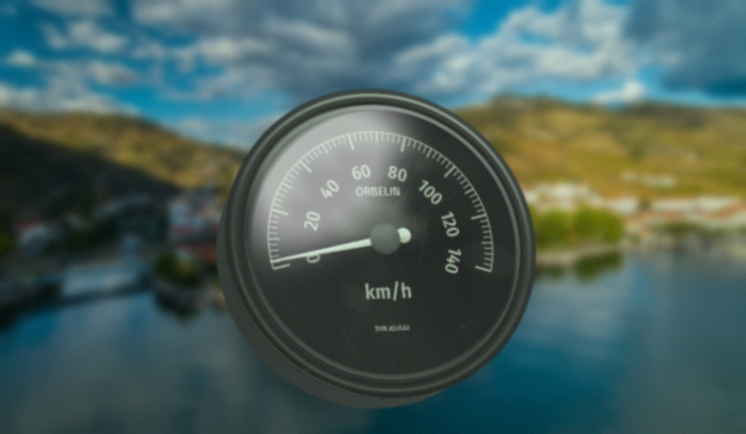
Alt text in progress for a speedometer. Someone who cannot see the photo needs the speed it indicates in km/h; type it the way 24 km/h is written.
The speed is 2 km/h
